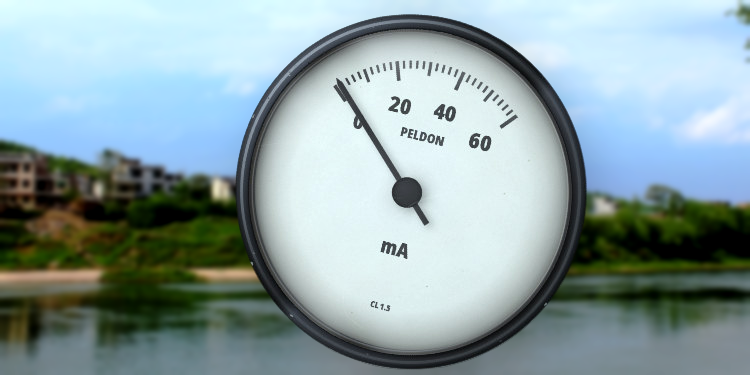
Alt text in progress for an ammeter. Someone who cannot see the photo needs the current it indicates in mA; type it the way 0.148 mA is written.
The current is 2 mA
